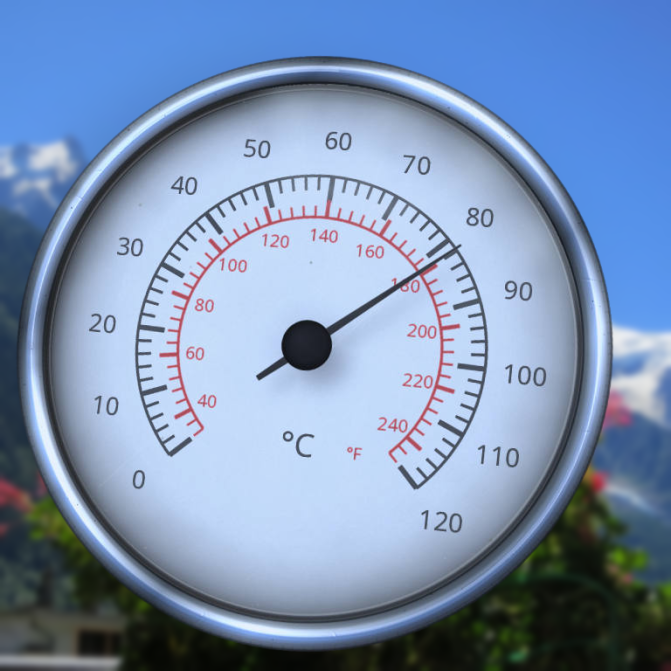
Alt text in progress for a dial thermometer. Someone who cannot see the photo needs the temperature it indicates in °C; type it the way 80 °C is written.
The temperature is 82 °C
